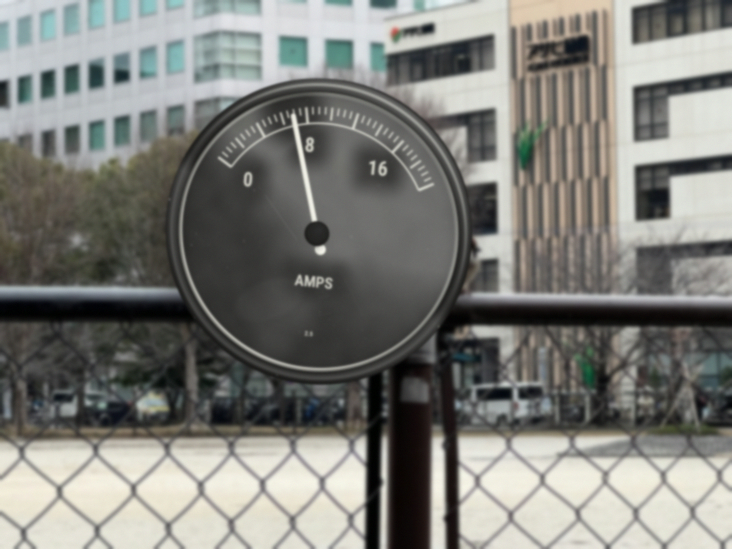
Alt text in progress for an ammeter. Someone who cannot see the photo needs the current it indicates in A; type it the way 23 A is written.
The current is 7 A
